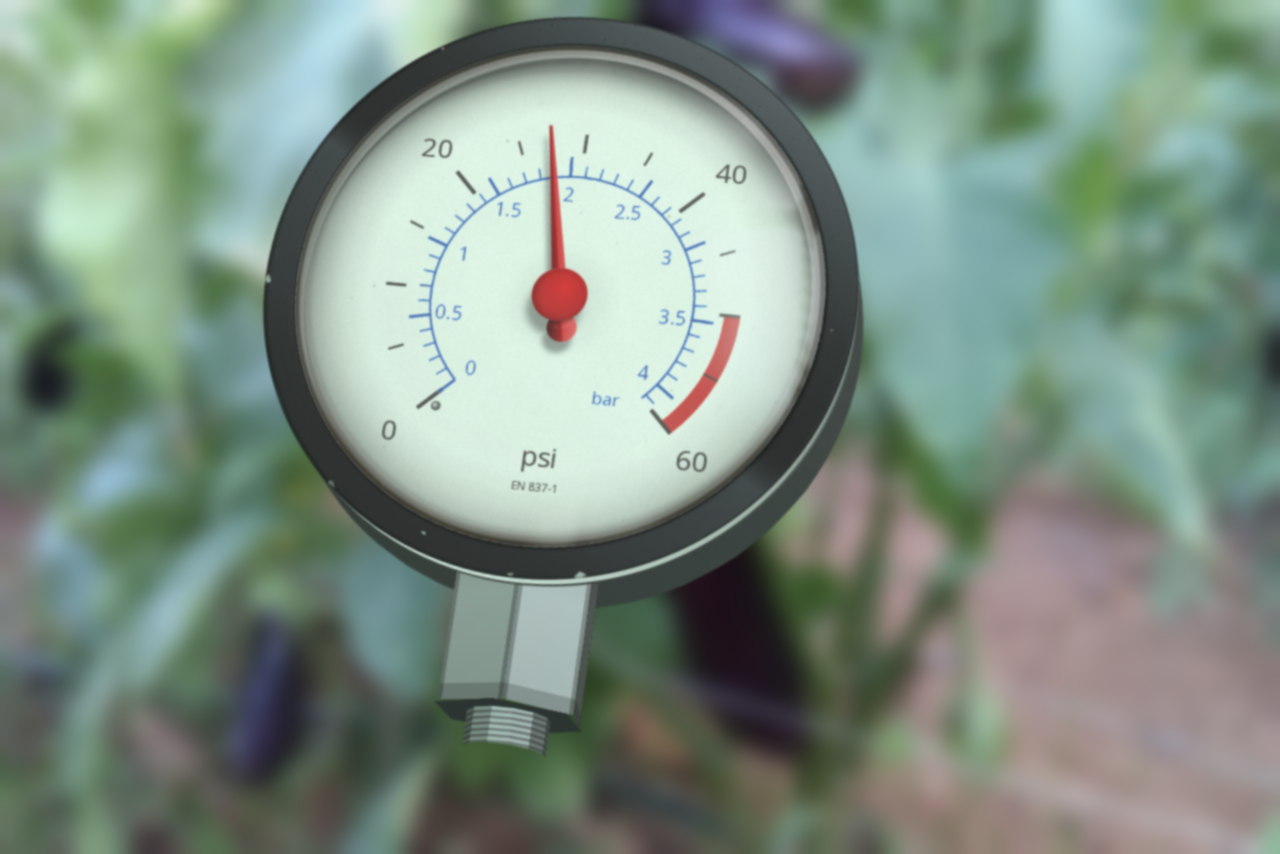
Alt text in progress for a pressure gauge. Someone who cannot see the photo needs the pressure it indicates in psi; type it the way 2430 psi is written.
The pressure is 27.5 psi
